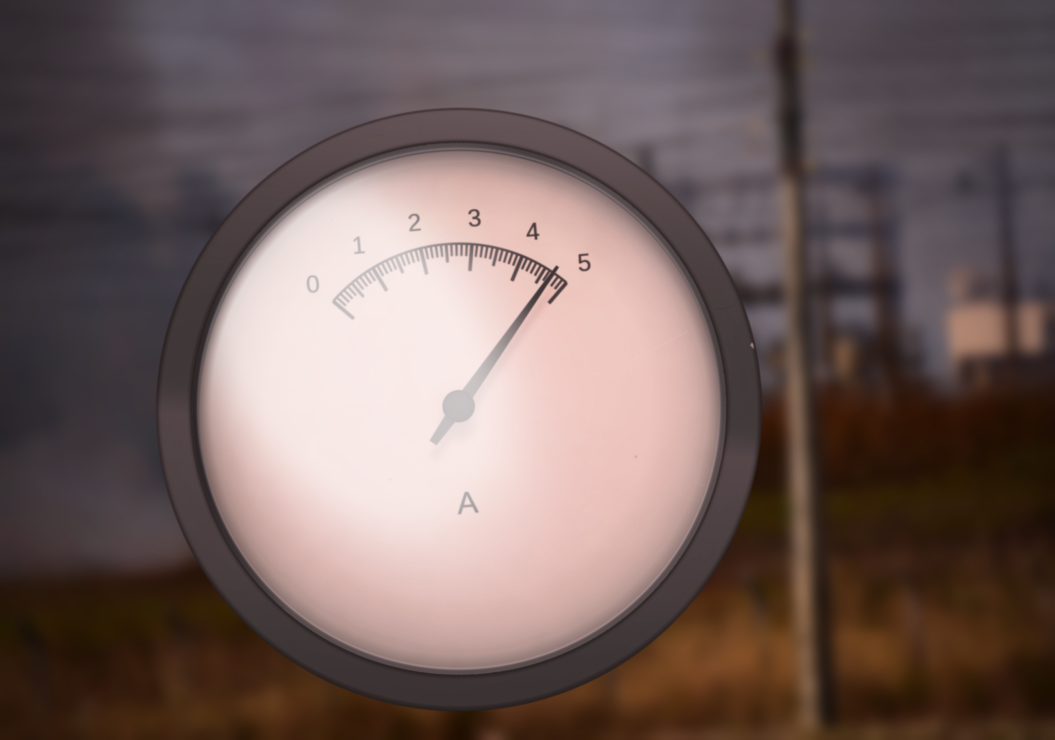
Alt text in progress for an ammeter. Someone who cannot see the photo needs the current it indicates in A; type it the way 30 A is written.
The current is 4.7 A
